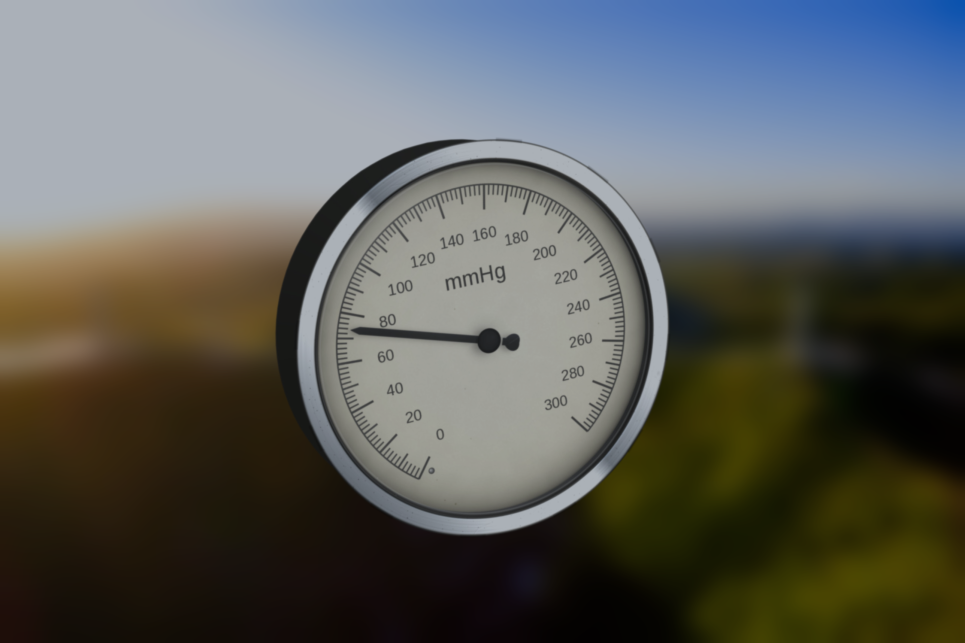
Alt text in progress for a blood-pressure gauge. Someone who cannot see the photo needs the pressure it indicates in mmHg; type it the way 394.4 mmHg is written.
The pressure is 74 mmHg
